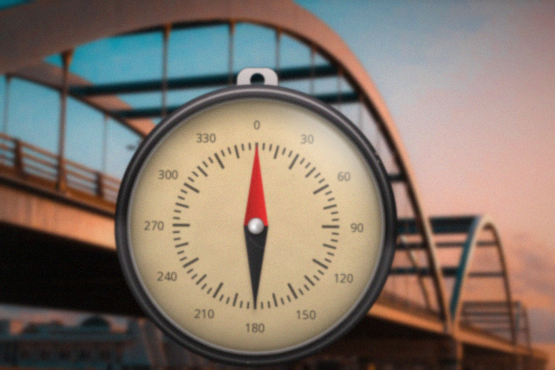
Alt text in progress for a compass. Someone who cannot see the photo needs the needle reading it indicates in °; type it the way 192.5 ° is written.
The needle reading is 0 °
